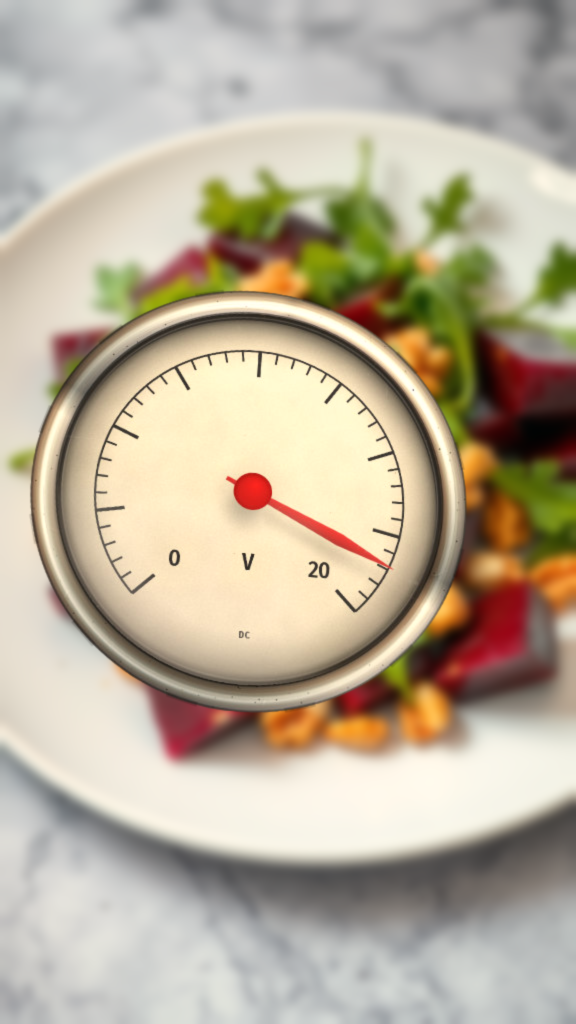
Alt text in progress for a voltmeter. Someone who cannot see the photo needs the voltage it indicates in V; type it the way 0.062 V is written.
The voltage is 18.5 V
